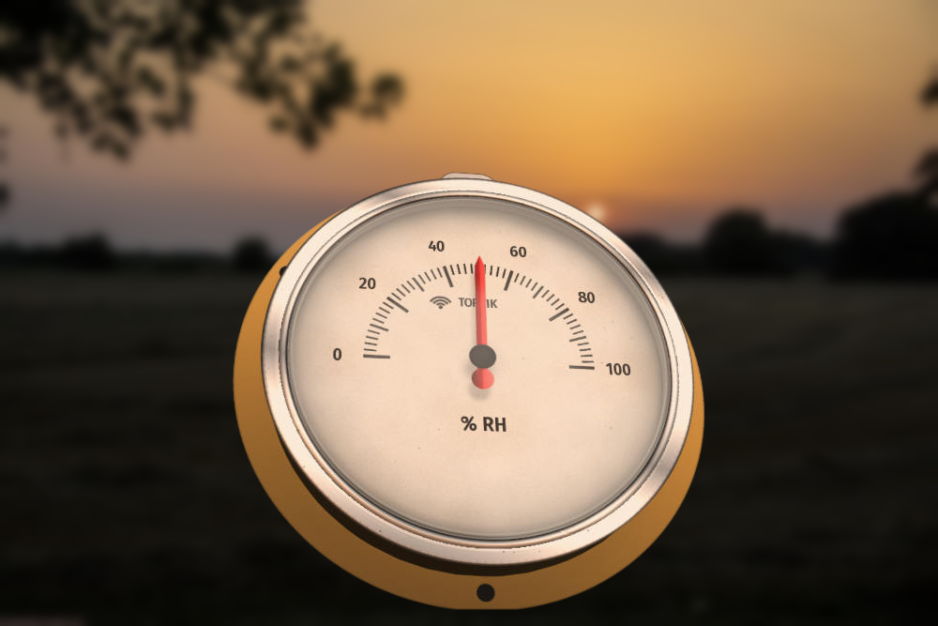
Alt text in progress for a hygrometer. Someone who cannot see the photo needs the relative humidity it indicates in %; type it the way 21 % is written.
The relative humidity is 50 %
